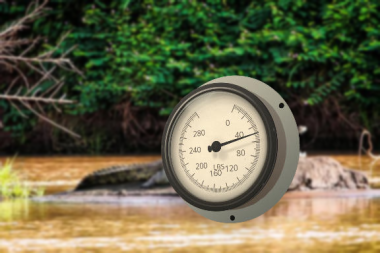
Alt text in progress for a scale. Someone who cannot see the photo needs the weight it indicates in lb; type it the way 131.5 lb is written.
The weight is 50 lb
